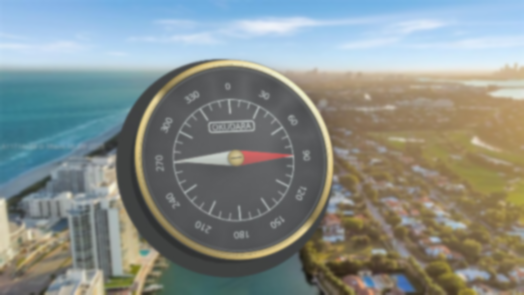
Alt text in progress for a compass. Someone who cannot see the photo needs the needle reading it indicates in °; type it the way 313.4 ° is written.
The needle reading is 90 °
